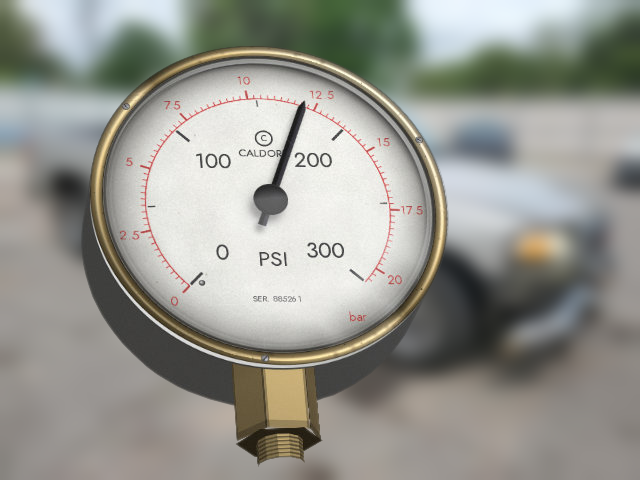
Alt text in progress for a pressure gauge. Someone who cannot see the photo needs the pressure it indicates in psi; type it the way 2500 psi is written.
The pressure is 175 psi
